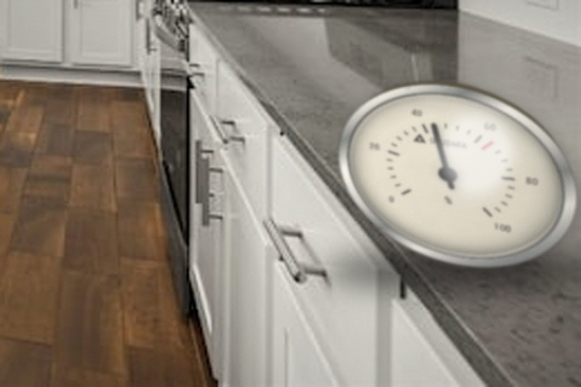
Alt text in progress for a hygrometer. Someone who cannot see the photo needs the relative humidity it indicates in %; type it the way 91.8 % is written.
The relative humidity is 44 %
